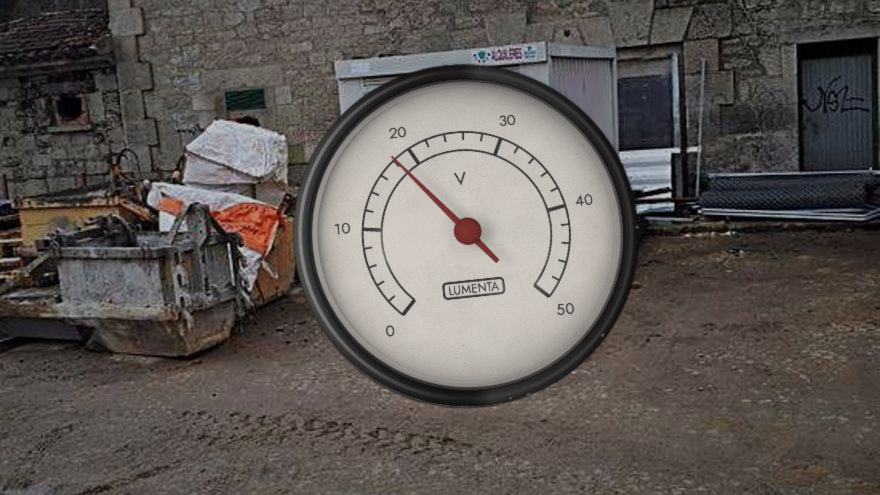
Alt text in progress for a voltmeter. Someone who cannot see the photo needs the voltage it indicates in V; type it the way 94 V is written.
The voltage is 18 V
